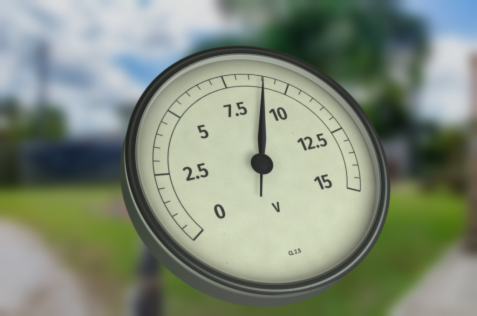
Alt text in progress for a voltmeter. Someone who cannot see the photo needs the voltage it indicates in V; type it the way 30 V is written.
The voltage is 9 V
